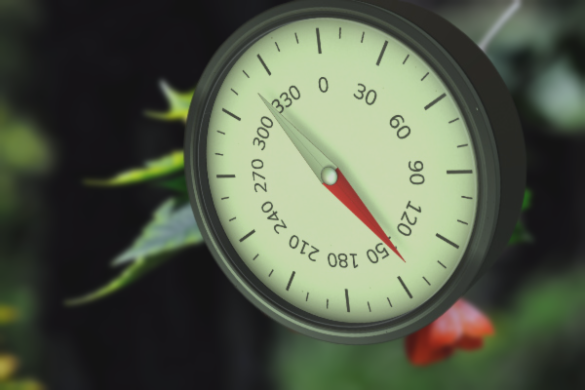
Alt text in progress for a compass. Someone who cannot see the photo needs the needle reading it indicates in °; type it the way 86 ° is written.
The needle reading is 140 °
